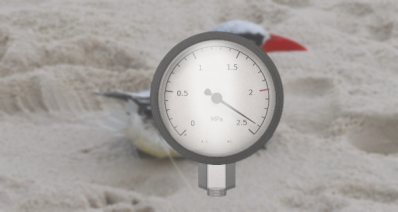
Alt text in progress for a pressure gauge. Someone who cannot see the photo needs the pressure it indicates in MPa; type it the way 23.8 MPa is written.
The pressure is 2.4 MPa
